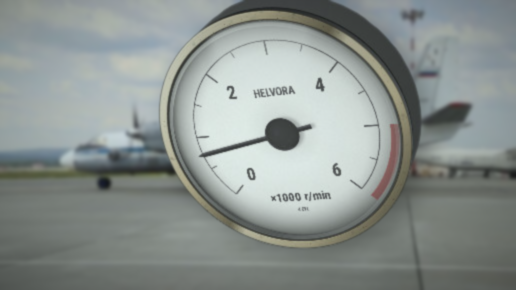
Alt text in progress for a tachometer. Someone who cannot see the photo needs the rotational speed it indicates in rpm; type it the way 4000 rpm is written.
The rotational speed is 750 rpm
